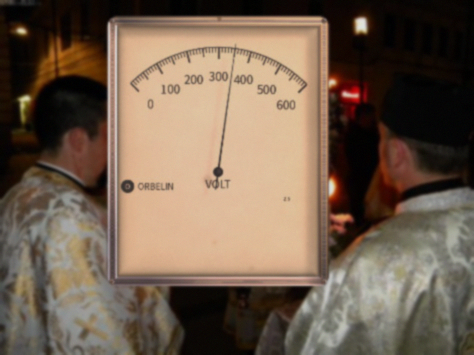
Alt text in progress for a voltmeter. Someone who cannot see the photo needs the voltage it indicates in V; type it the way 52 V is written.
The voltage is 350 V
